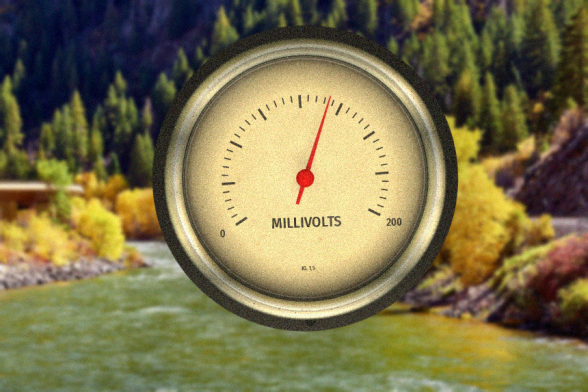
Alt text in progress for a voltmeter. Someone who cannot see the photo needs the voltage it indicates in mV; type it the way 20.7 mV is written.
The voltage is 117.5 mV
